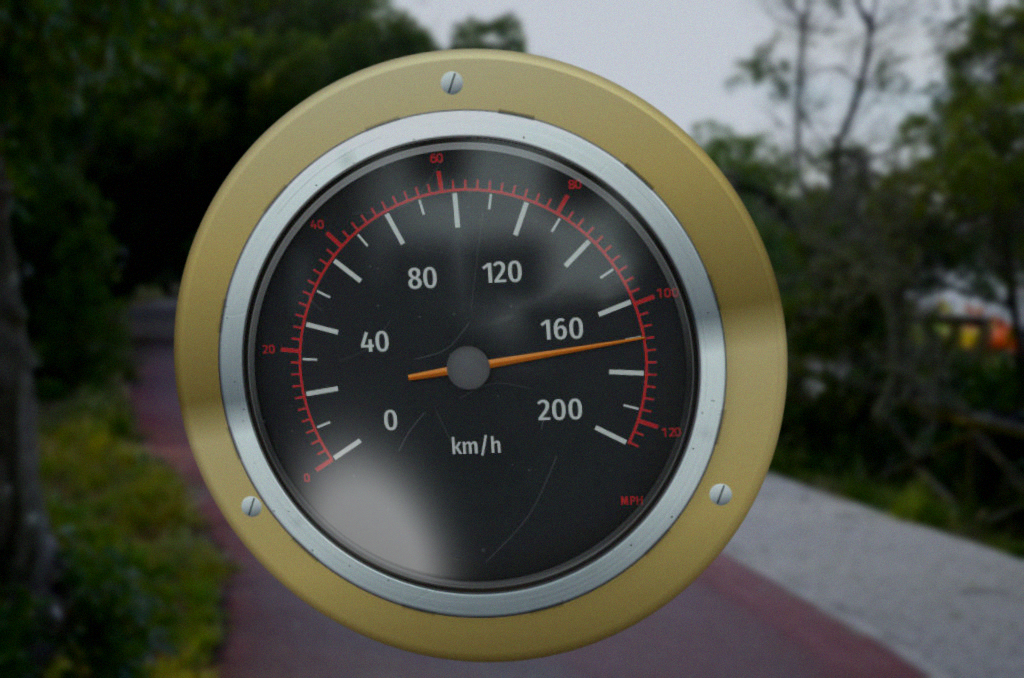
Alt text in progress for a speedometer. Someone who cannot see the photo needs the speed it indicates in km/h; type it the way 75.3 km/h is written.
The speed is 170 km/h
